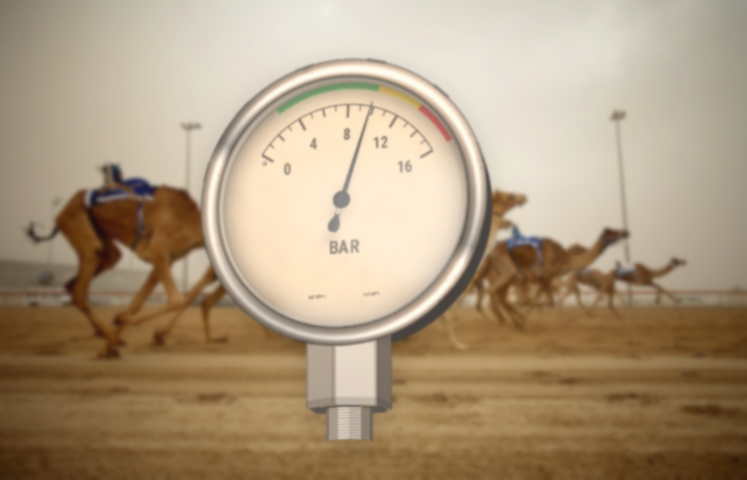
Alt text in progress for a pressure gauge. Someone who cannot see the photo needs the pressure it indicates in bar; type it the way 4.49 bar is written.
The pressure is 10 bar
